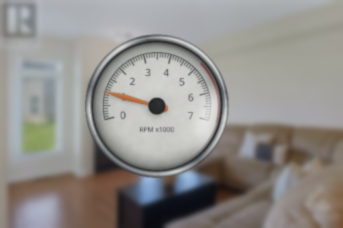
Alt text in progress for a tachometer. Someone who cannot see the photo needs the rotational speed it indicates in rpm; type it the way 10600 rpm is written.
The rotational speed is 1000 rpm
